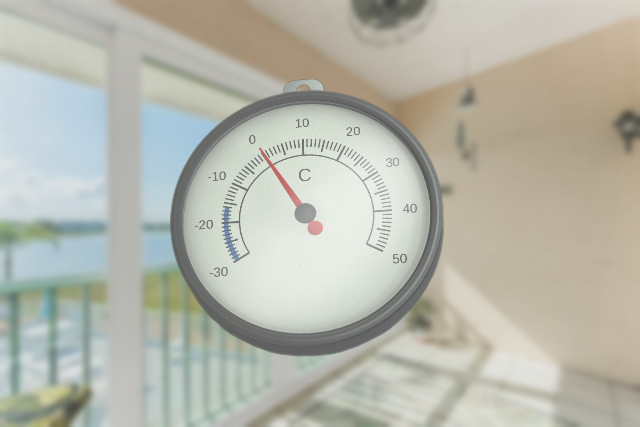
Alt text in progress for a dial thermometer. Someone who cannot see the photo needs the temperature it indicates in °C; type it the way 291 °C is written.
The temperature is 0 °C
